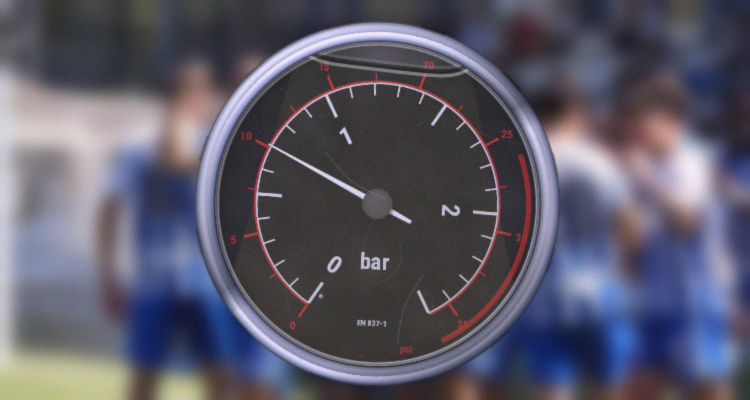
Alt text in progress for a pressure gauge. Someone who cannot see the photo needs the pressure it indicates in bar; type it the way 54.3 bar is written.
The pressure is 0.7 bar
